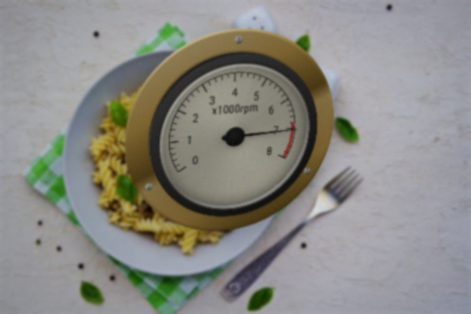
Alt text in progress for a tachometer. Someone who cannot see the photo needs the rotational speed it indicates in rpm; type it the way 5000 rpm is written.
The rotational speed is 7000 rpm
